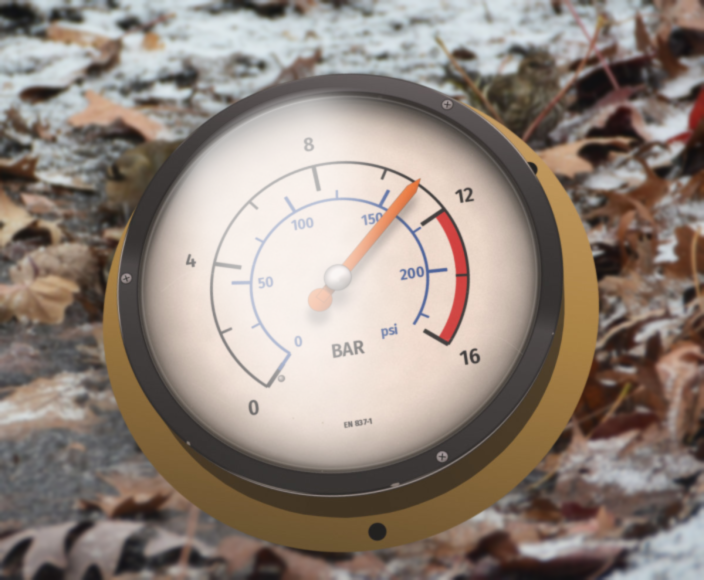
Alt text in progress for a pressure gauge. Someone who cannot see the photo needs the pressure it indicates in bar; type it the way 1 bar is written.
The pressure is 11 bar
